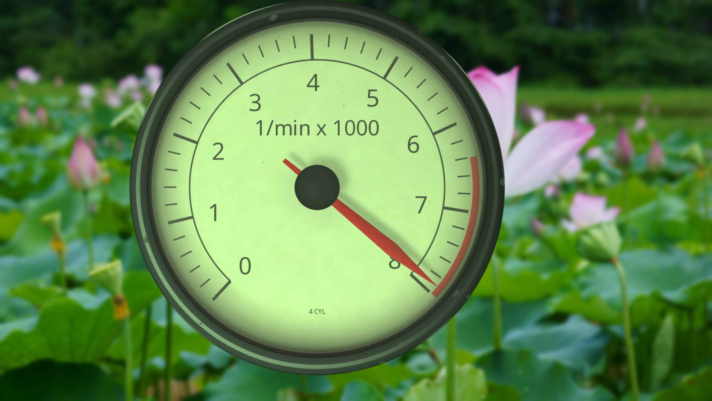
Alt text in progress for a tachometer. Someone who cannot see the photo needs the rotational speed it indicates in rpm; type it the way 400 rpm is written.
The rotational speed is 7900 rpm
